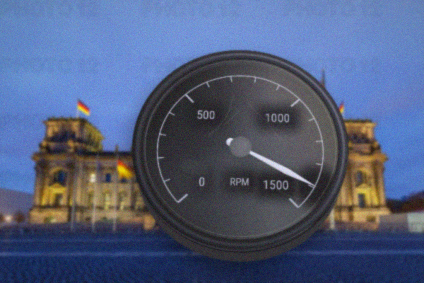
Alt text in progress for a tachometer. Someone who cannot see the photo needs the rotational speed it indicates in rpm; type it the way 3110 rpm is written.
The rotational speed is 1400 rpm
